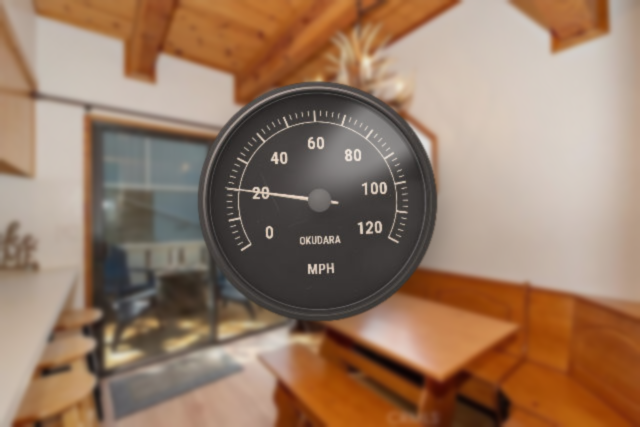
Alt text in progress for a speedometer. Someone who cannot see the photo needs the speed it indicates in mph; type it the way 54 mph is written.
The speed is 20 mph
